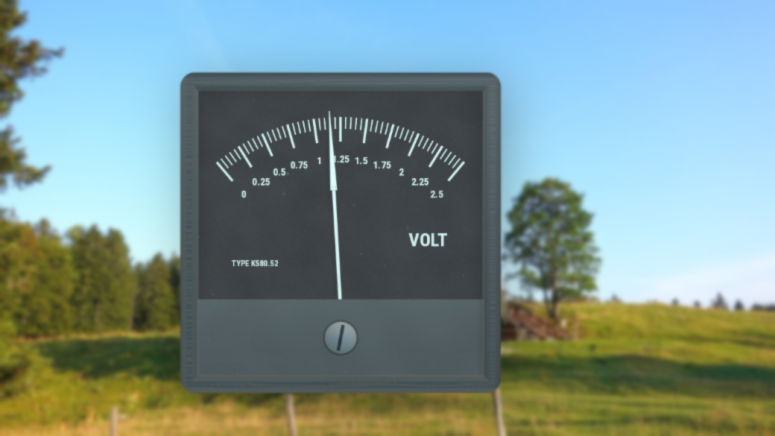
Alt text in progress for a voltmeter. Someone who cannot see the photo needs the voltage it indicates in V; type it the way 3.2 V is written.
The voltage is 1.15 V
